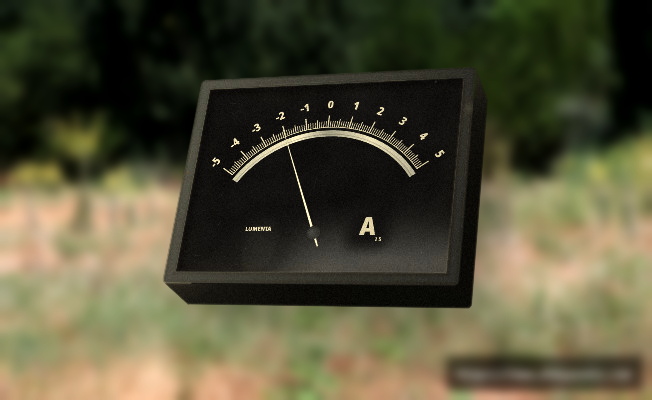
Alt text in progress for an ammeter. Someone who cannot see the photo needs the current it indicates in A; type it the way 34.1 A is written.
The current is -2 A
